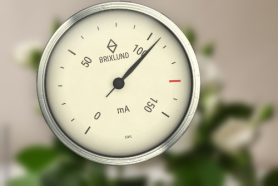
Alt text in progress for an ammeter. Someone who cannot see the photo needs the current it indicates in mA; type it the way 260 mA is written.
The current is 105 mA
